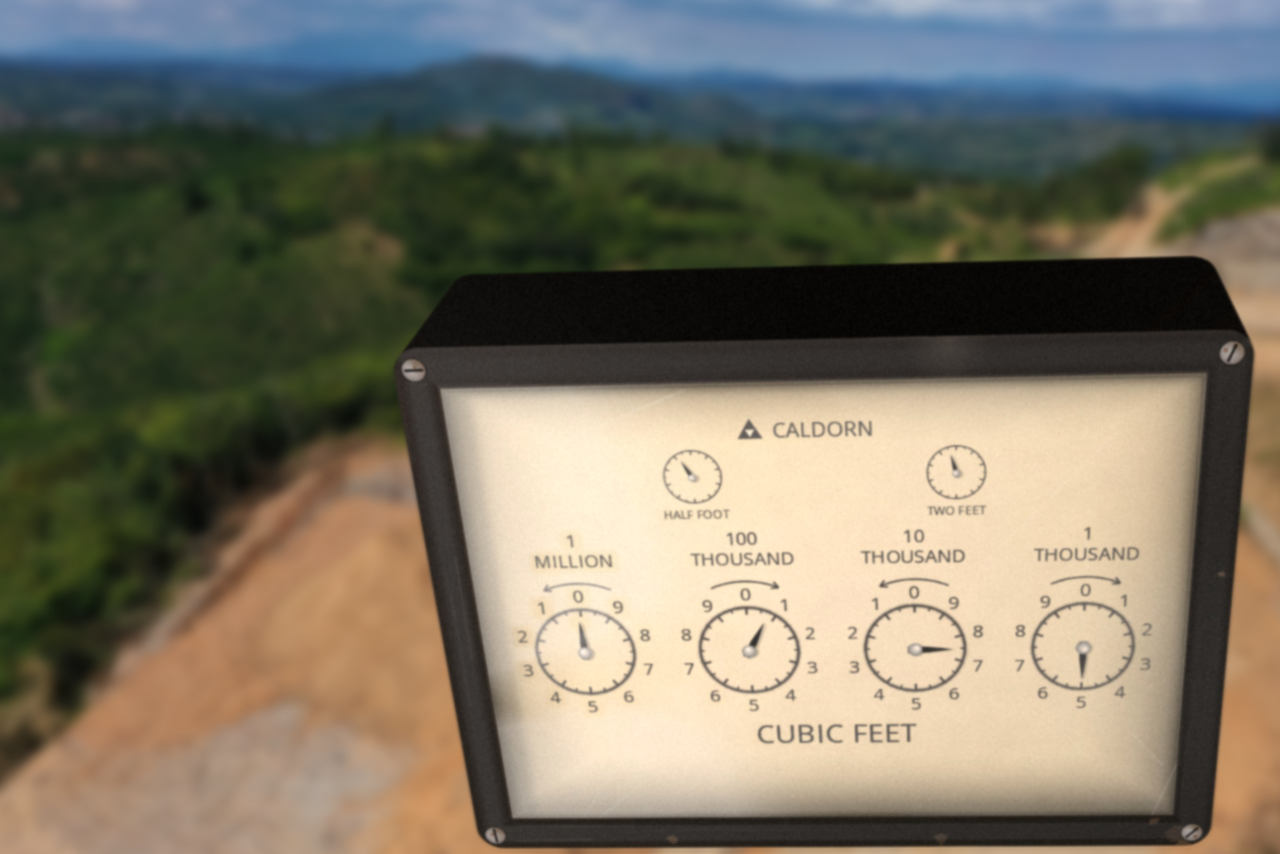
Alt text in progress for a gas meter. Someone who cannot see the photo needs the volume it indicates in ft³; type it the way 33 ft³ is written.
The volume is 7500 ft³
